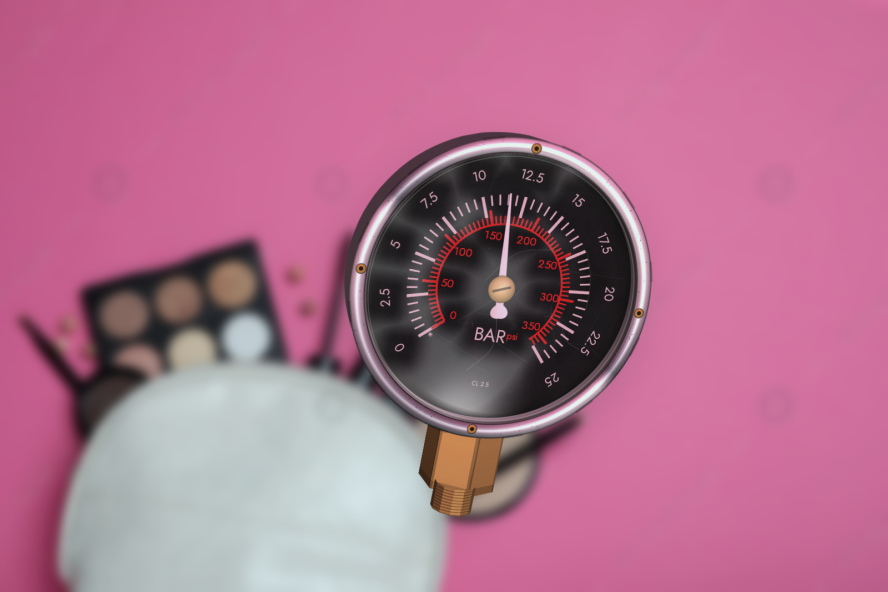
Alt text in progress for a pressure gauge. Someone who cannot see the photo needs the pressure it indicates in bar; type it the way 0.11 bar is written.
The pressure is 11.5 bar
